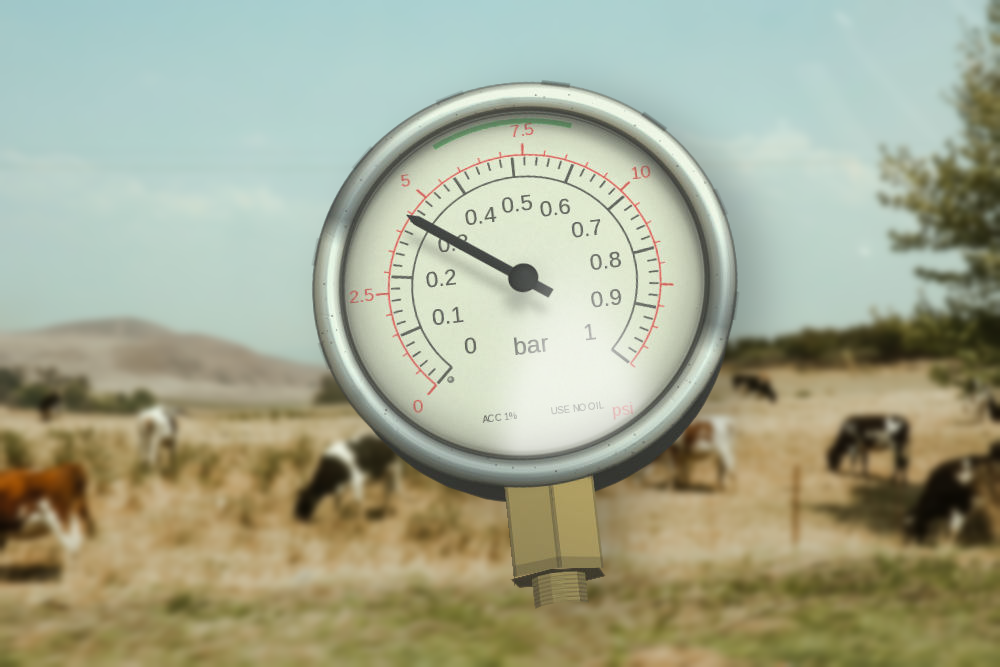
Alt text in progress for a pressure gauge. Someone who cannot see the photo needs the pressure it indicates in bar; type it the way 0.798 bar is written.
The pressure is 0.3 bar
